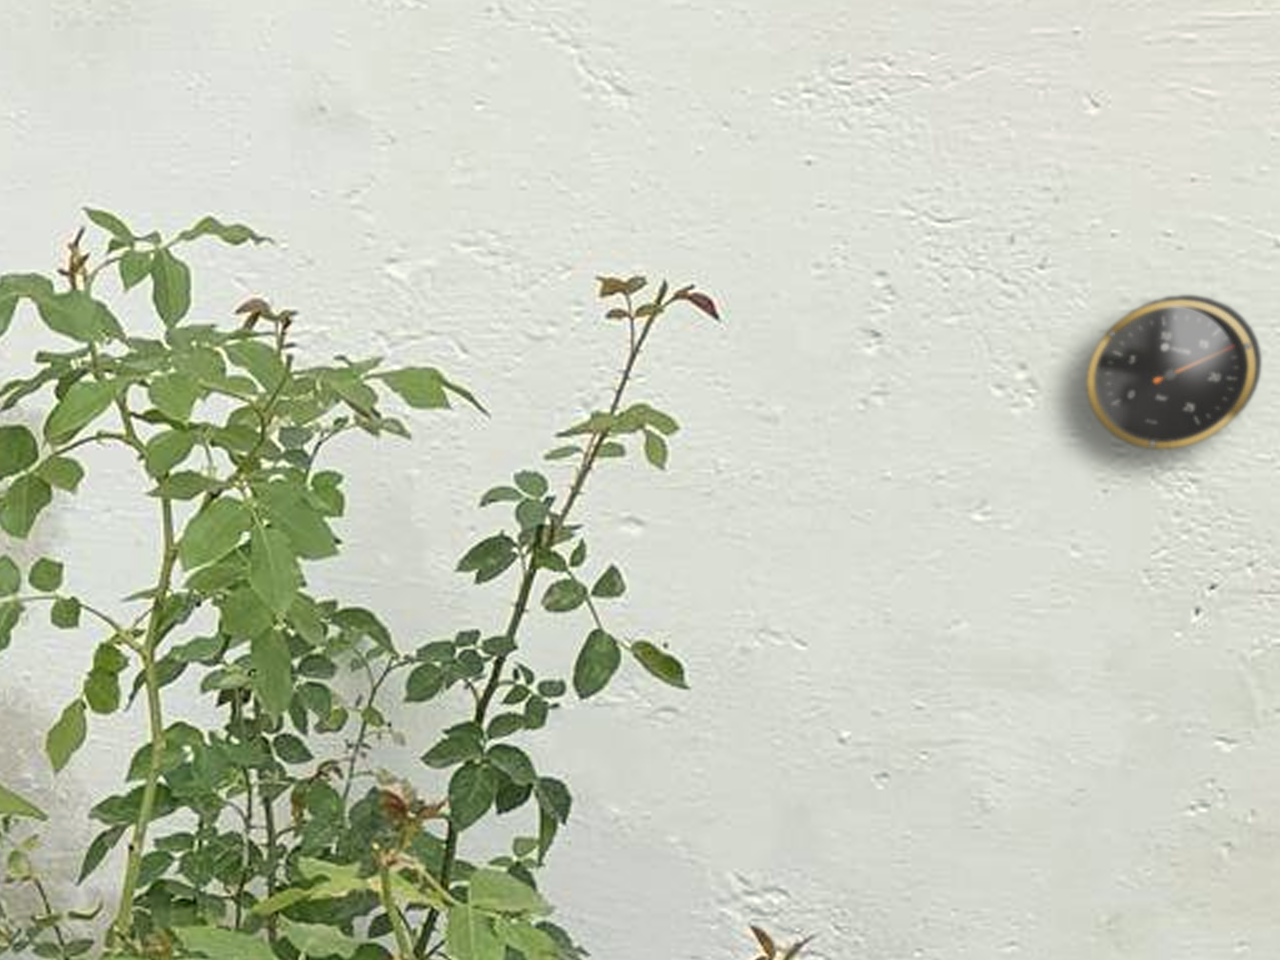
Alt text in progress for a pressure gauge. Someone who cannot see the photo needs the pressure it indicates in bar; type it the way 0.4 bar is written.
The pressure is 17 bar
